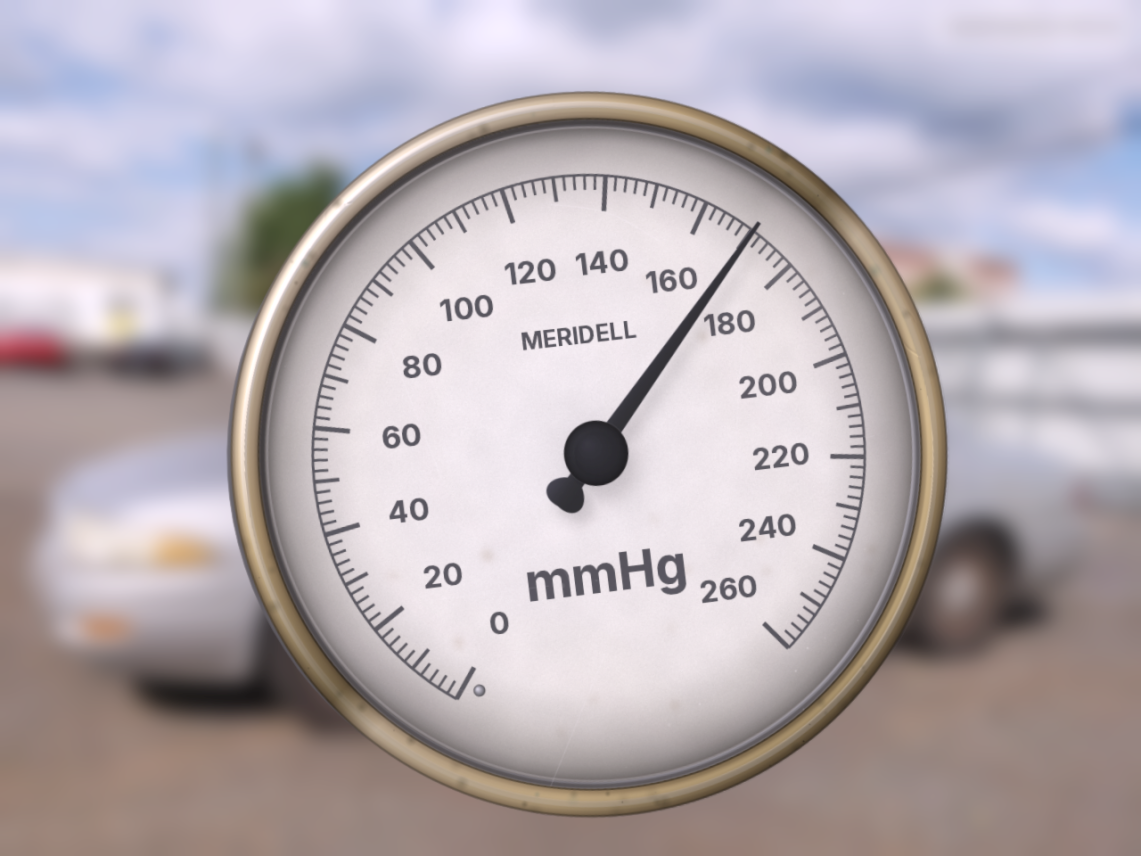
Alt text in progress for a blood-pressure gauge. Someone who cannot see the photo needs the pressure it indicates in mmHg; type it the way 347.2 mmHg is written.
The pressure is 170 mmHg
